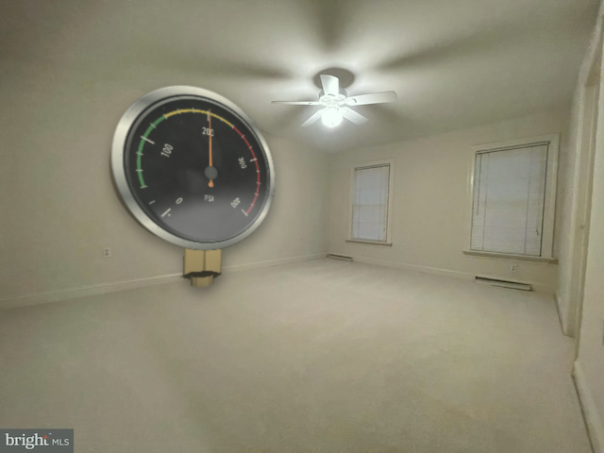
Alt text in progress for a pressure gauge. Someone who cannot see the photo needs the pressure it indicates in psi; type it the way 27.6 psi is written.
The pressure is 200 psi
